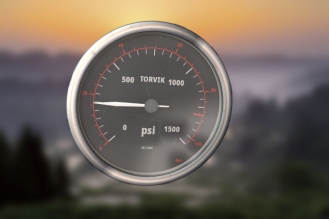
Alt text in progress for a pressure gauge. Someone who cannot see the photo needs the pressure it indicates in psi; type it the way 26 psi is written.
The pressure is 250 psi
